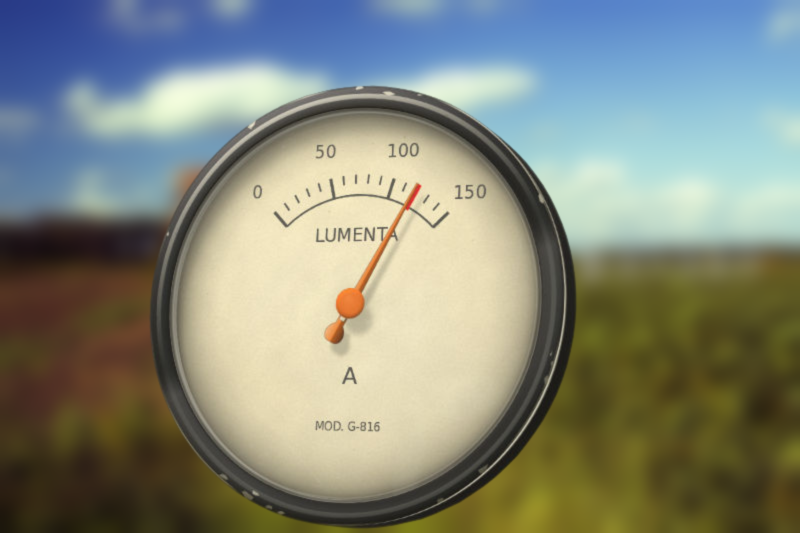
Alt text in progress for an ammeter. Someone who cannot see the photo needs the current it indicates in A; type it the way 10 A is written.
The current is 120 A
